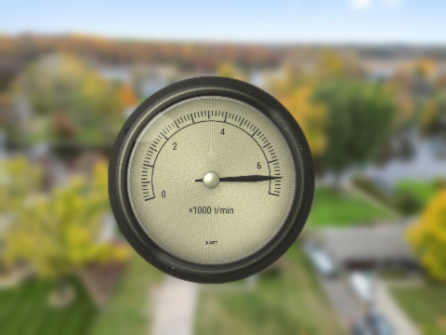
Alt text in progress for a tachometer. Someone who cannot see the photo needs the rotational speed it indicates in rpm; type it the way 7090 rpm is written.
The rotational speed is 6500 rpm
